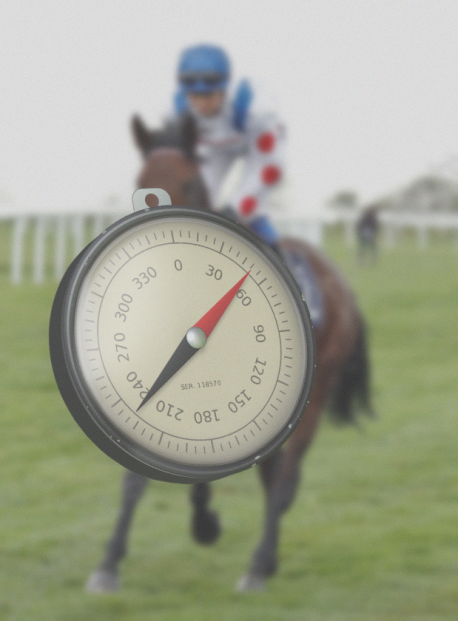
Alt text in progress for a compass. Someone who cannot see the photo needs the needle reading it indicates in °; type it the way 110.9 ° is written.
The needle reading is 50 °
